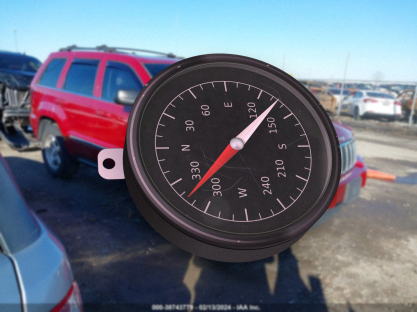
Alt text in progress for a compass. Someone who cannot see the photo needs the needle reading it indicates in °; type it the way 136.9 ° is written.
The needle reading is 315 °
